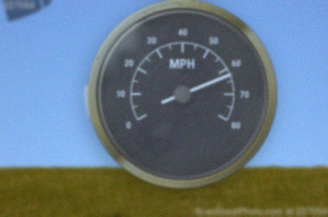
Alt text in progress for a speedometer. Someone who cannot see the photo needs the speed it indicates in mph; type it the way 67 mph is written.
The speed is 62.5 mph
